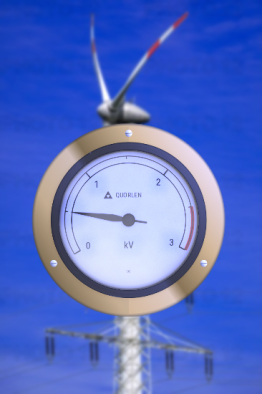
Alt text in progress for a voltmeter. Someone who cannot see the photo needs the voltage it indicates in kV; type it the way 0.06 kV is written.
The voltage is 0.5 kV
